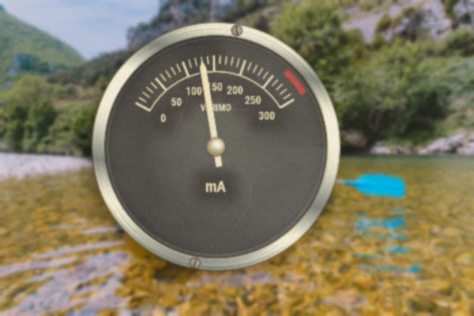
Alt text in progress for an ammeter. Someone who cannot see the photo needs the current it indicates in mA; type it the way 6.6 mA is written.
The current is 130 mA
